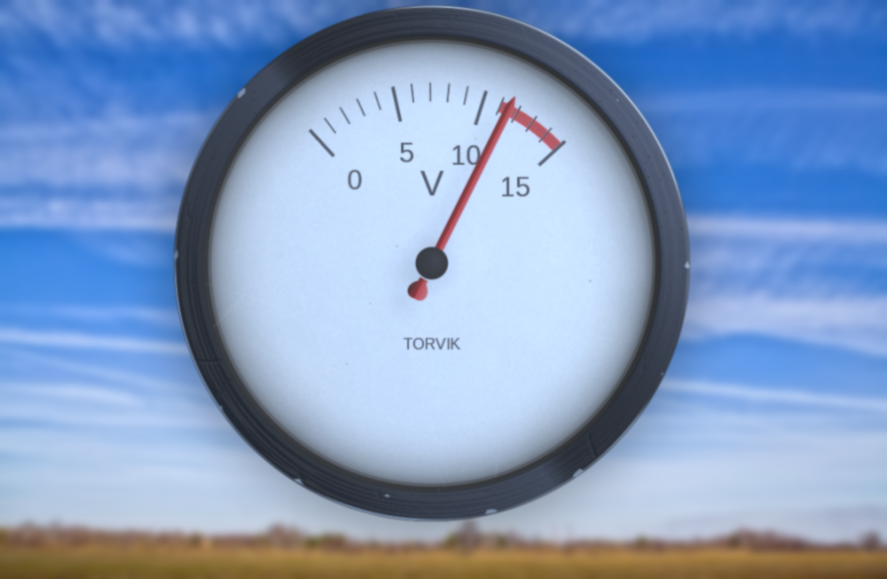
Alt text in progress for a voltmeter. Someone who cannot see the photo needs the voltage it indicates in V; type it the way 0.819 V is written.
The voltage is 11.5 V
